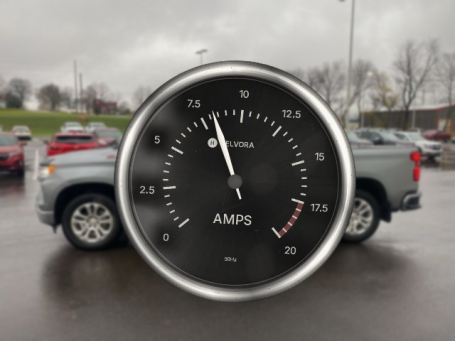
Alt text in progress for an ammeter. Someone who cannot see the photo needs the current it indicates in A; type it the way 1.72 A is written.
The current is 8.25 A
